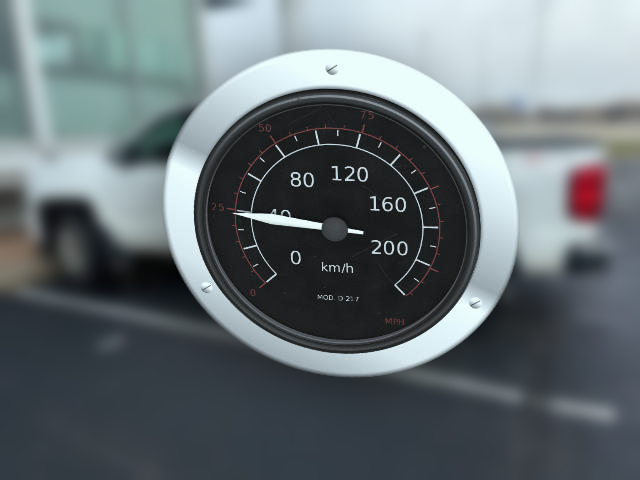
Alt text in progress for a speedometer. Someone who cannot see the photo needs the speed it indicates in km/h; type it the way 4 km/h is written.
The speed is 40 km/h
